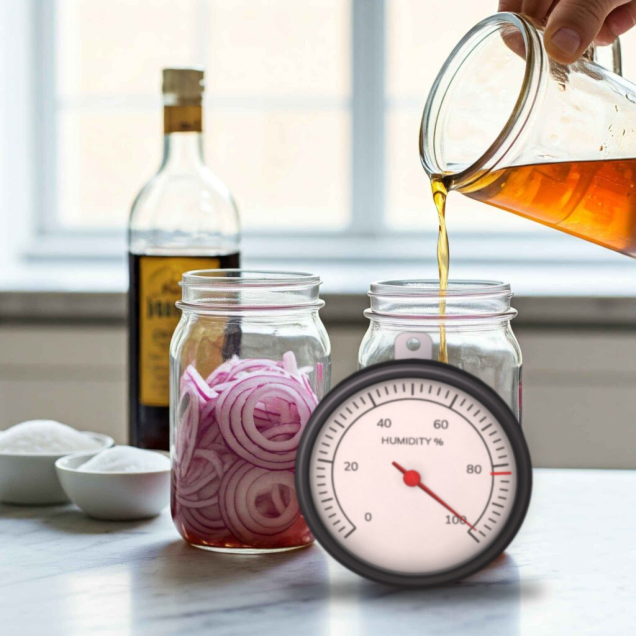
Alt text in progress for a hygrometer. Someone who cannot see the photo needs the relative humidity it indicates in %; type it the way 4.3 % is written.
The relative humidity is 98 %
